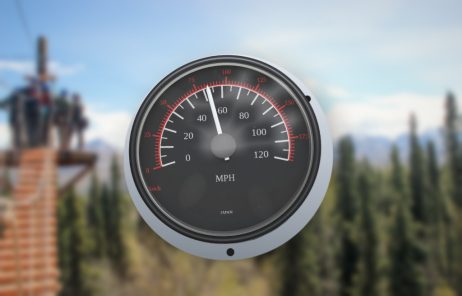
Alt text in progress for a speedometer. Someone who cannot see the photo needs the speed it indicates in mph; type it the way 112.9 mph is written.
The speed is 52.5 mph
